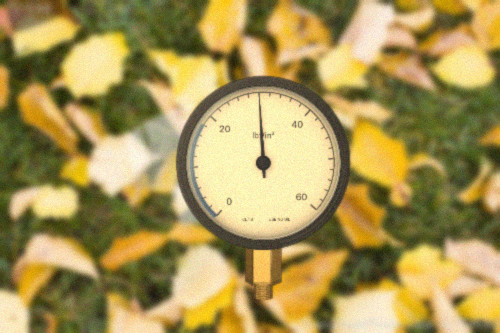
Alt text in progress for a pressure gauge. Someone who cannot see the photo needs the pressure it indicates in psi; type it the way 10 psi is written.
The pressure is 30 psi
